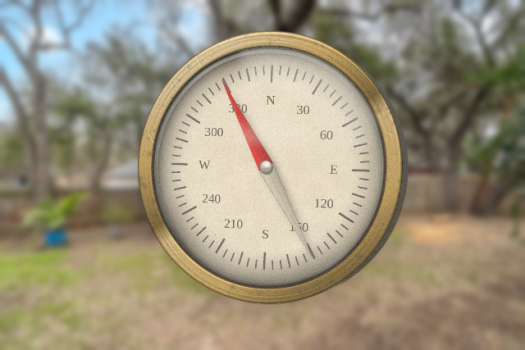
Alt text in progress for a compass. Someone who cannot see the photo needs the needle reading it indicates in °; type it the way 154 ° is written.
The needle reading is 330 °
